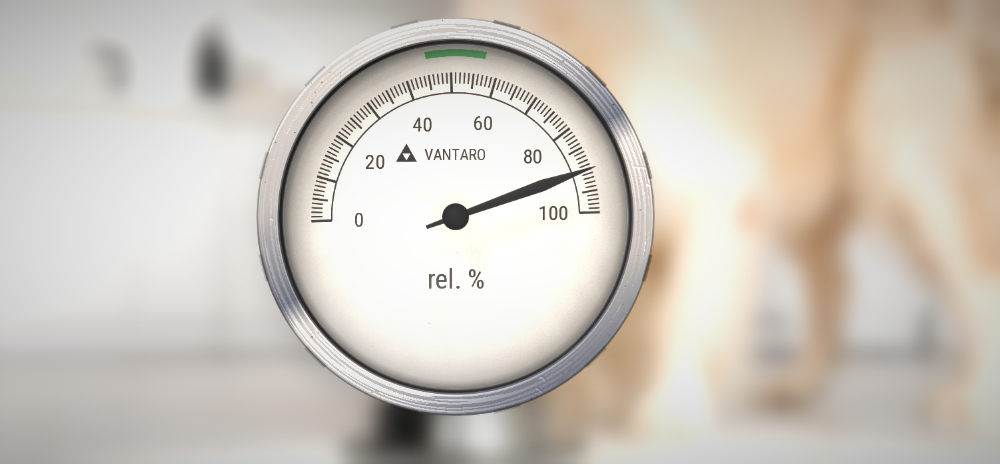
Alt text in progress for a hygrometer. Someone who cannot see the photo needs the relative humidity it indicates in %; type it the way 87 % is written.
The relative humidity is 90 %
